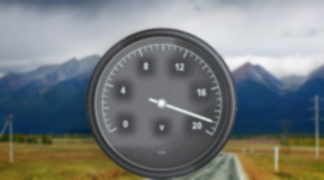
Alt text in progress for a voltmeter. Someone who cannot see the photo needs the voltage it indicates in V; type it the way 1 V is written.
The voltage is 19 V
